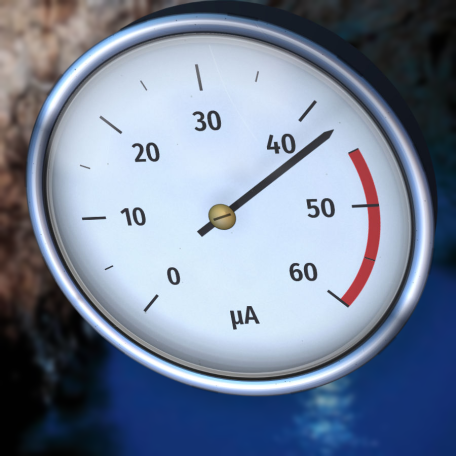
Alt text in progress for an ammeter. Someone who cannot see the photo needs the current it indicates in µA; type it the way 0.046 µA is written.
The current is 42.5 µA
